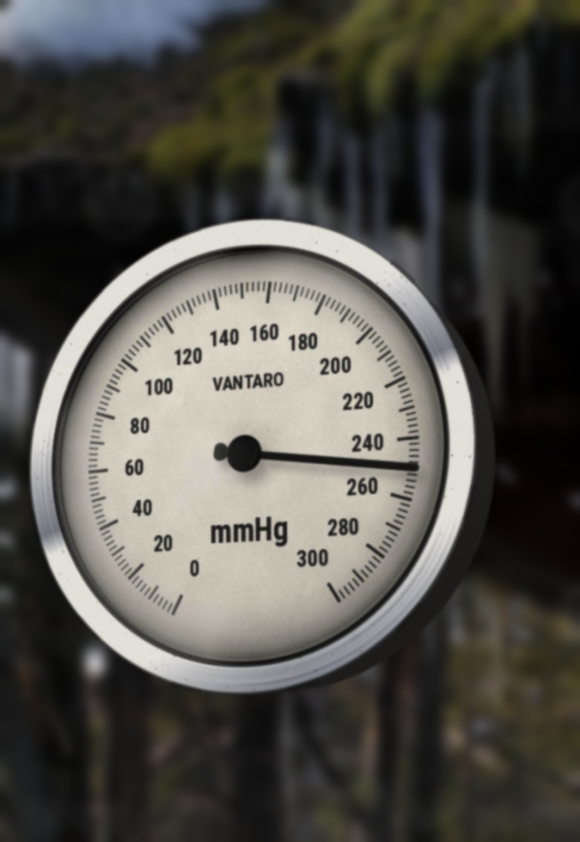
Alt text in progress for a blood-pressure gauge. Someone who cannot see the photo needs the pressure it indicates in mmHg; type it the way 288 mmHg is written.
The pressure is 250 mmHg
